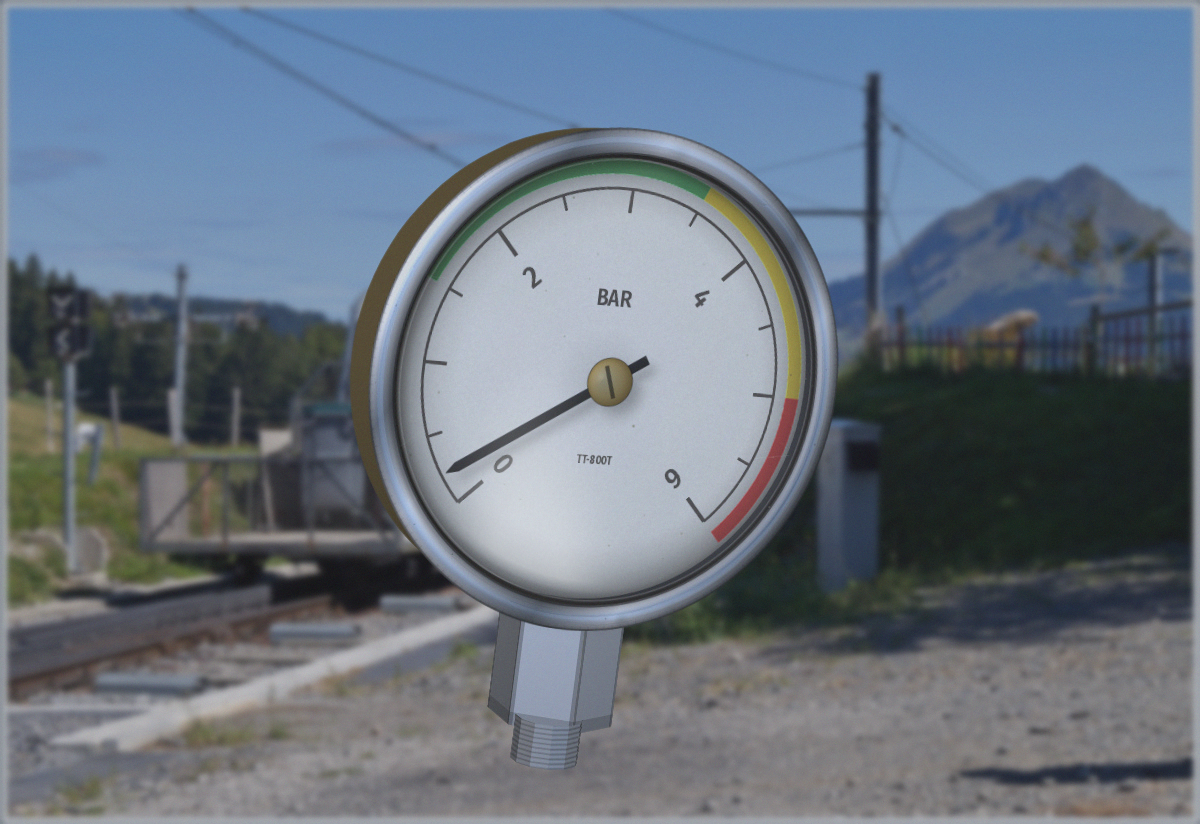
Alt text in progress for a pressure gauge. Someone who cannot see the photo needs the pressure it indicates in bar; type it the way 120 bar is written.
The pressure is 0.25 bar
